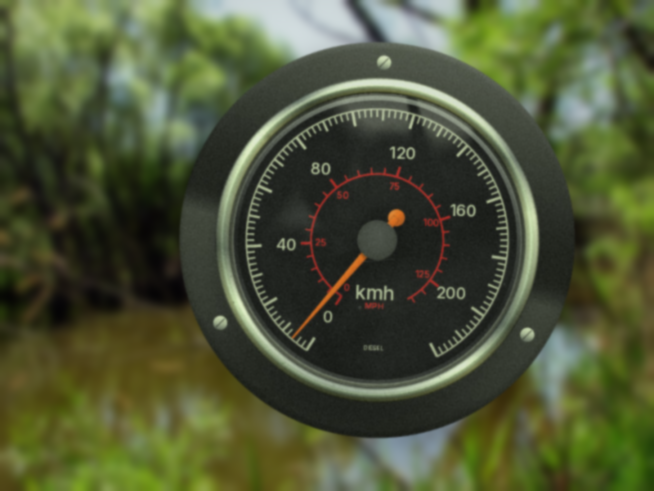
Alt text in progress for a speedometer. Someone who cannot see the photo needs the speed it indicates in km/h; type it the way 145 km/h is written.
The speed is 6 km/h
